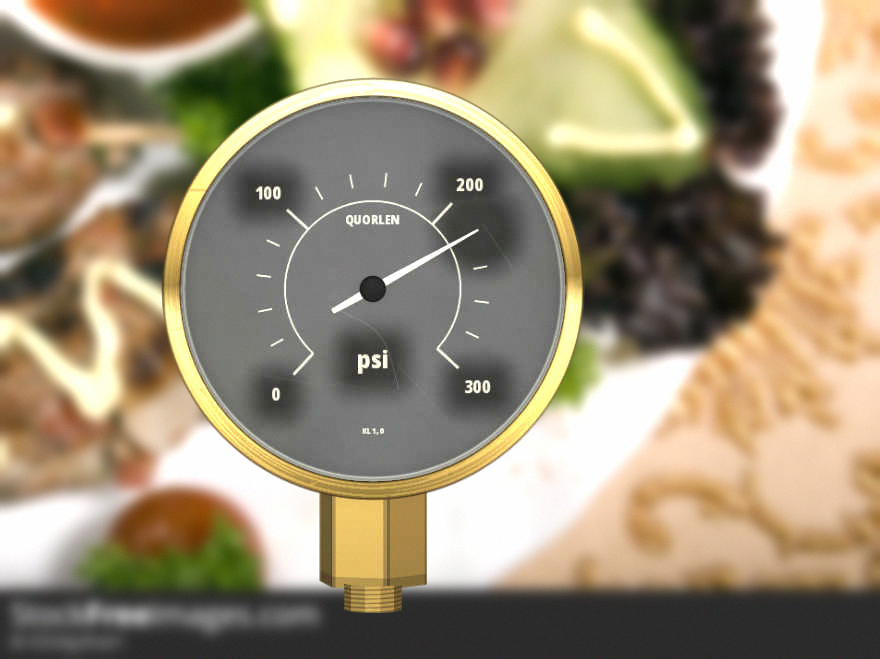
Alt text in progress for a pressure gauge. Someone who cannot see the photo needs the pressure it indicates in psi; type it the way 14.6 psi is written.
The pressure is 220 psi
